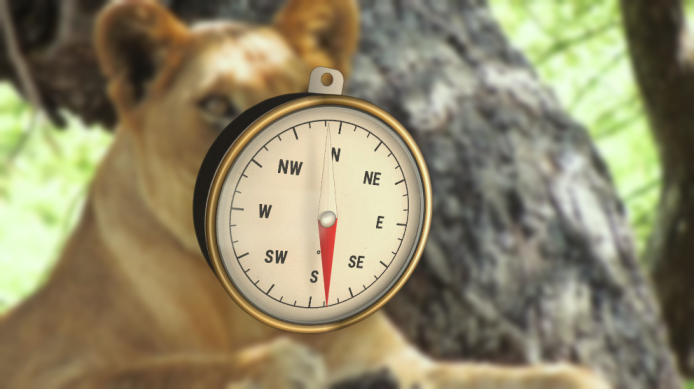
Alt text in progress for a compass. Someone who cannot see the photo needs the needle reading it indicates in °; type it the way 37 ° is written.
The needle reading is 170 °
